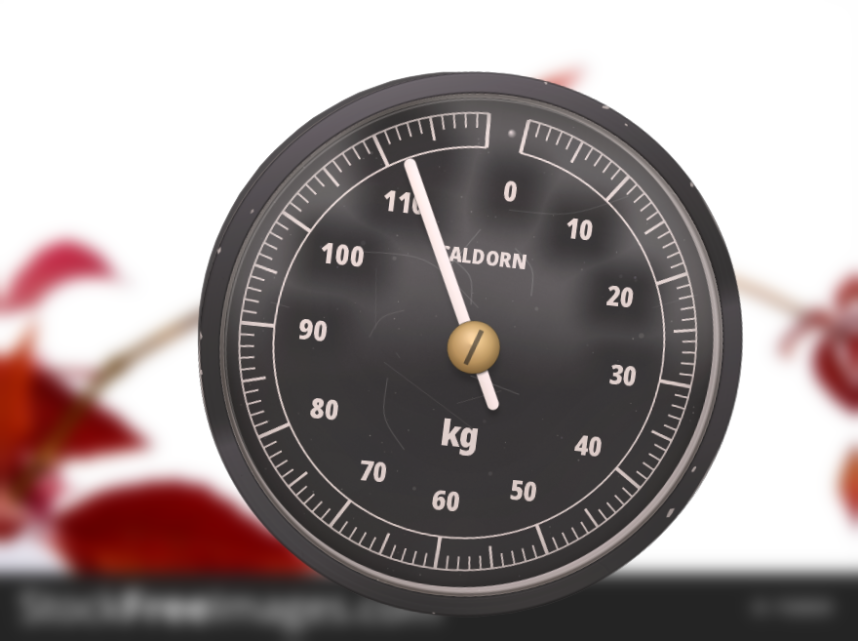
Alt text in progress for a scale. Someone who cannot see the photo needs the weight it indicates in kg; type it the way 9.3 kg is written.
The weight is 112 kg
